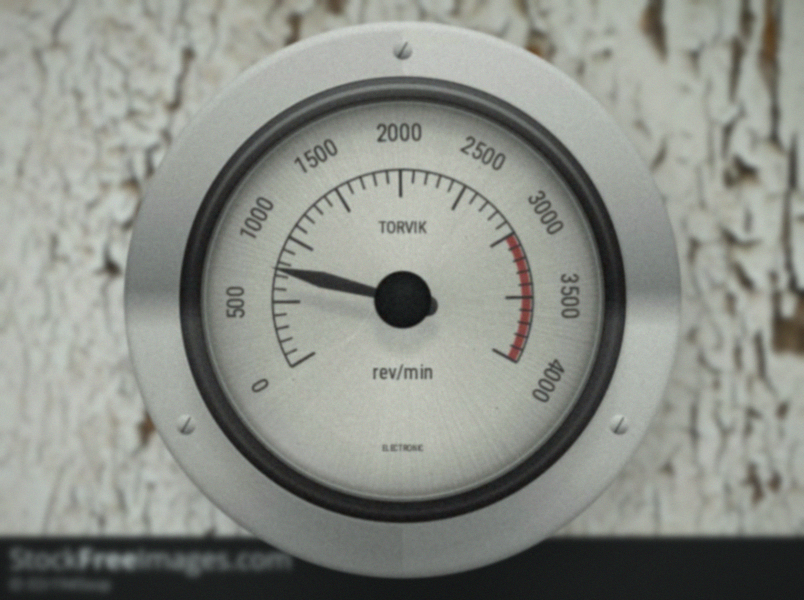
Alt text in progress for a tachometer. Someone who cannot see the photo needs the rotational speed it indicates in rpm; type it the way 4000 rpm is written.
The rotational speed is 750 rpm
